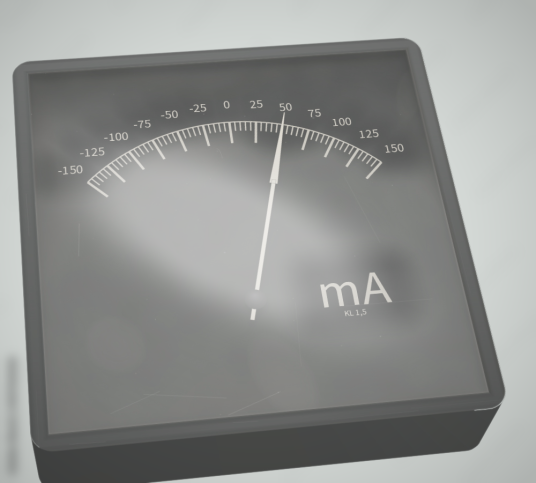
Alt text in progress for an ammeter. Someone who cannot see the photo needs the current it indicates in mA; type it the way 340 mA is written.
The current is 50 mA
